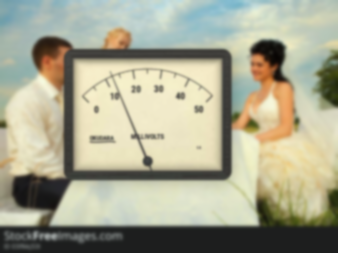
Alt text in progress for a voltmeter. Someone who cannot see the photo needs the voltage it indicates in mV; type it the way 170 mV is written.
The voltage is 12.5 mV
